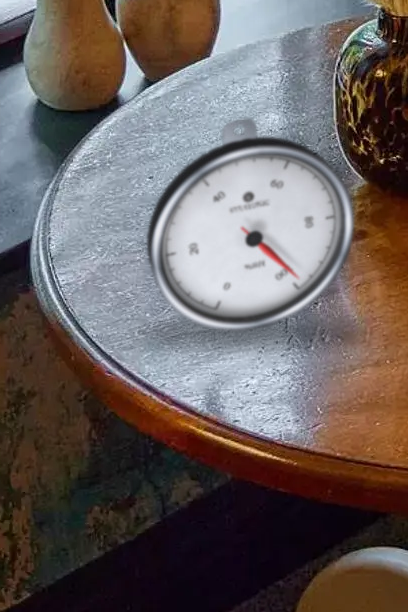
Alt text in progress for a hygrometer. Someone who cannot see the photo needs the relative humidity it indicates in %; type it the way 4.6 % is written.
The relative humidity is 98 %
